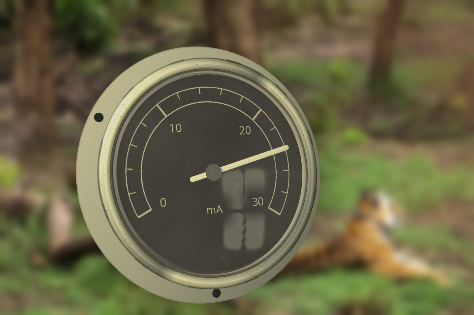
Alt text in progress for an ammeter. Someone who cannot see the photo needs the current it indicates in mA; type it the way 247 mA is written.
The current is 24 mA
